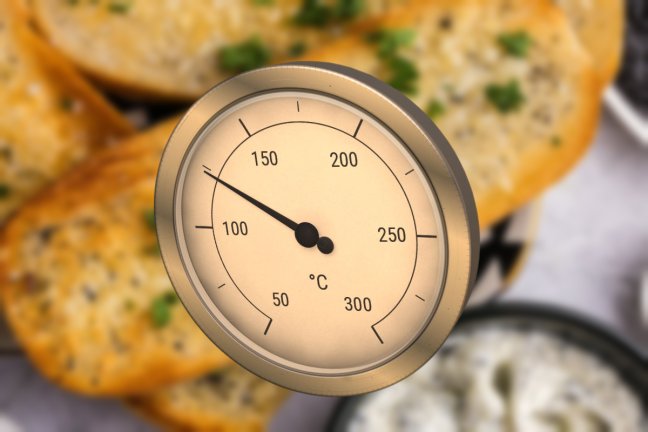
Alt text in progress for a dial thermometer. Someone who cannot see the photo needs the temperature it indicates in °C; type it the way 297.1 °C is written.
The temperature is 125 °C
